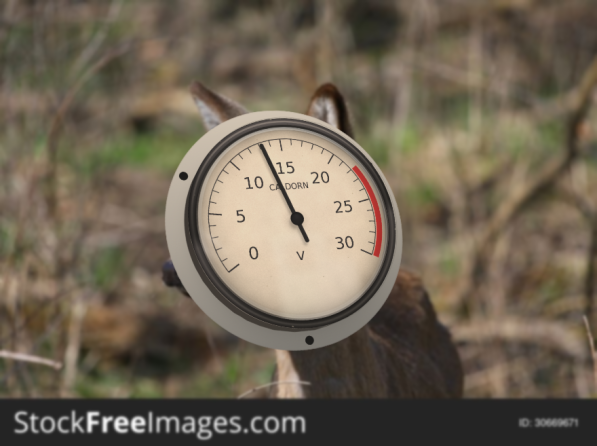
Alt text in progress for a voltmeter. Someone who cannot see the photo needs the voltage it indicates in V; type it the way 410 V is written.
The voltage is 13 V
